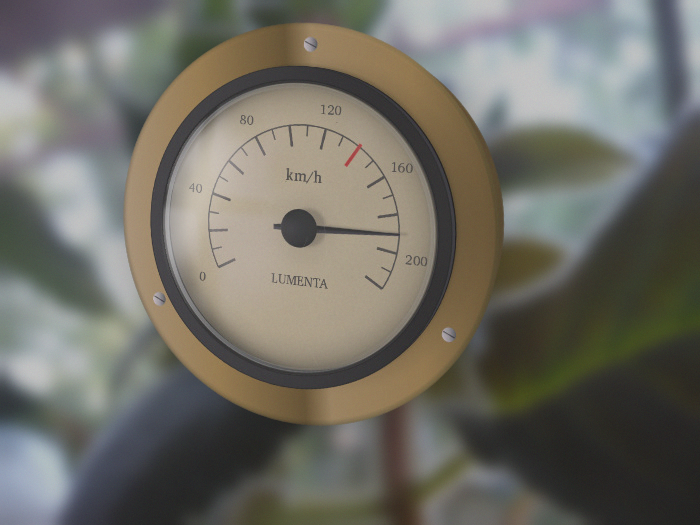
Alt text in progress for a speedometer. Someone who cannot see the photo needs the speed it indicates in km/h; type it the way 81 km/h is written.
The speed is 190 km/h
